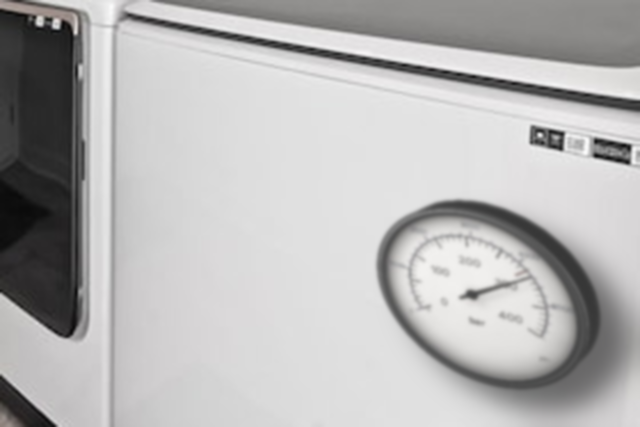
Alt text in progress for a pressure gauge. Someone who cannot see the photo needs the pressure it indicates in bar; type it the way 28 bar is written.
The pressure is 300 bar
